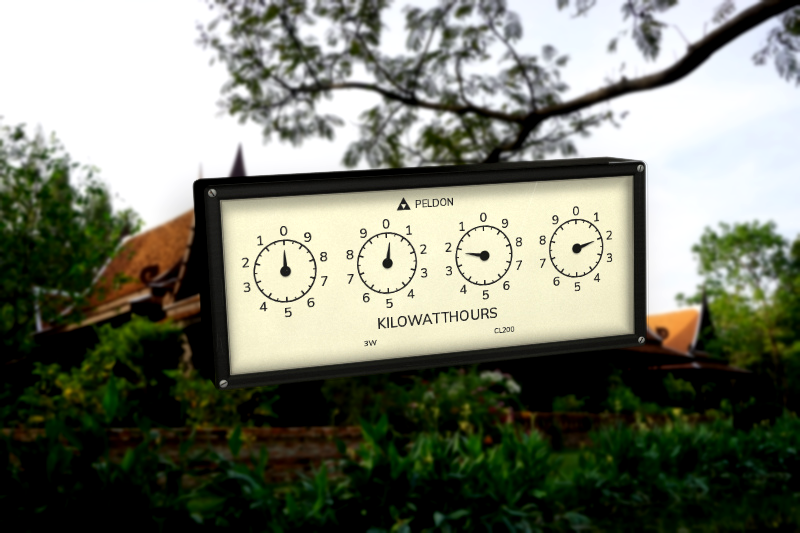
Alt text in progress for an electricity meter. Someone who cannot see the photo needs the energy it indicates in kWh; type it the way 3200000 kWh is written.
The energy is 22 kWh
